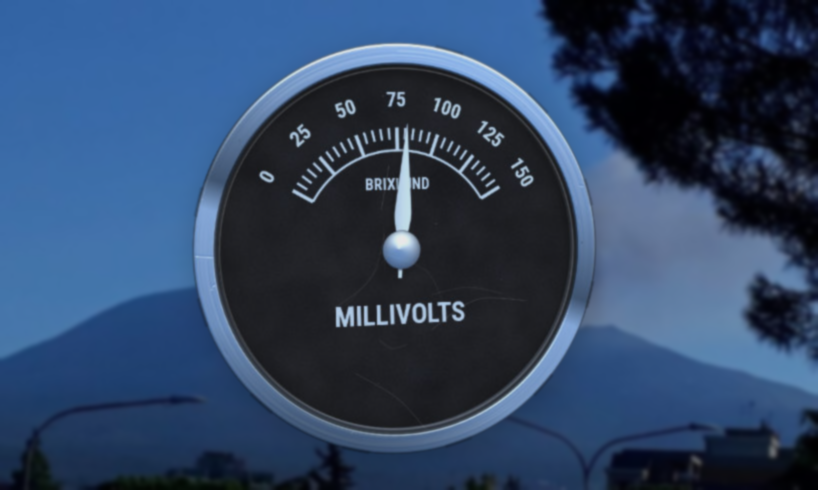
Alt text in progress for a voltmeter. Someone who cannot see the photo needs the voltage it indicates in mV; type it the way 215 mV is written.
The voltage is 80 mV
